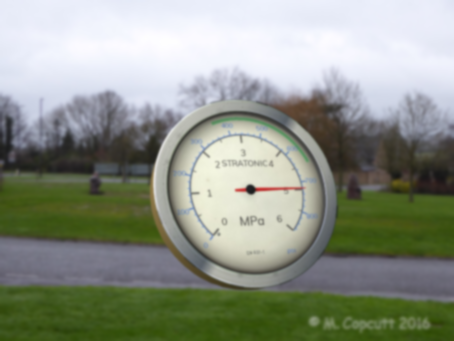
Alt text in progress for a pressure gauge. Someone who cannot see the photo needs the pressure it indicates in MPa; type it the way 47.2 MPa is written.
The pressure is 5 MPa
